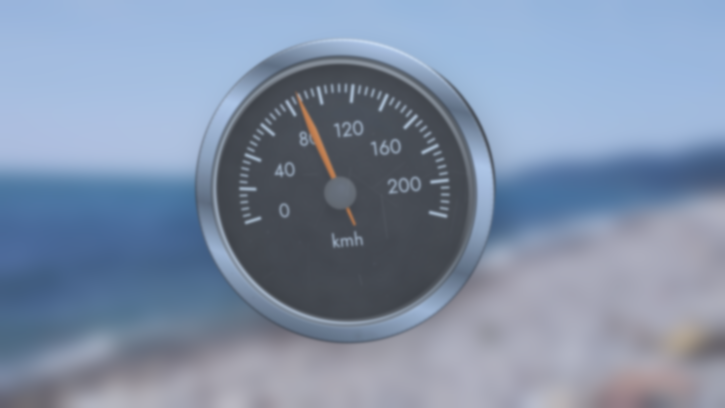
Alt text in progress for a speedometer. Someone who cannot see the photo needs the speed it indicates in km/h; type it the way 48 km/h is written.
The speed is 88 km/h
